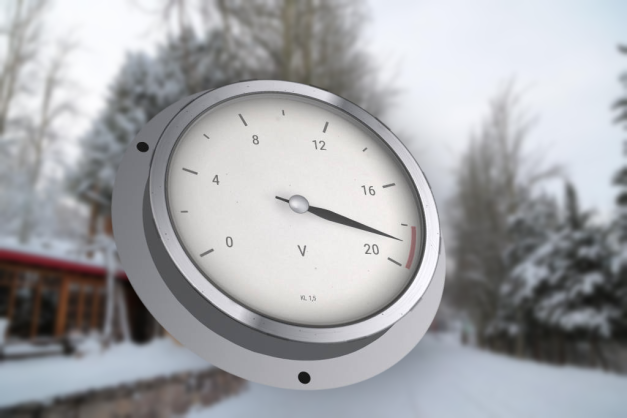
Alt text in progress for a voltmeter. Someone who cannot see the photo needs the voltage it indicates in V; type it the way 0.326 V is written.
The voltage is 19 V
